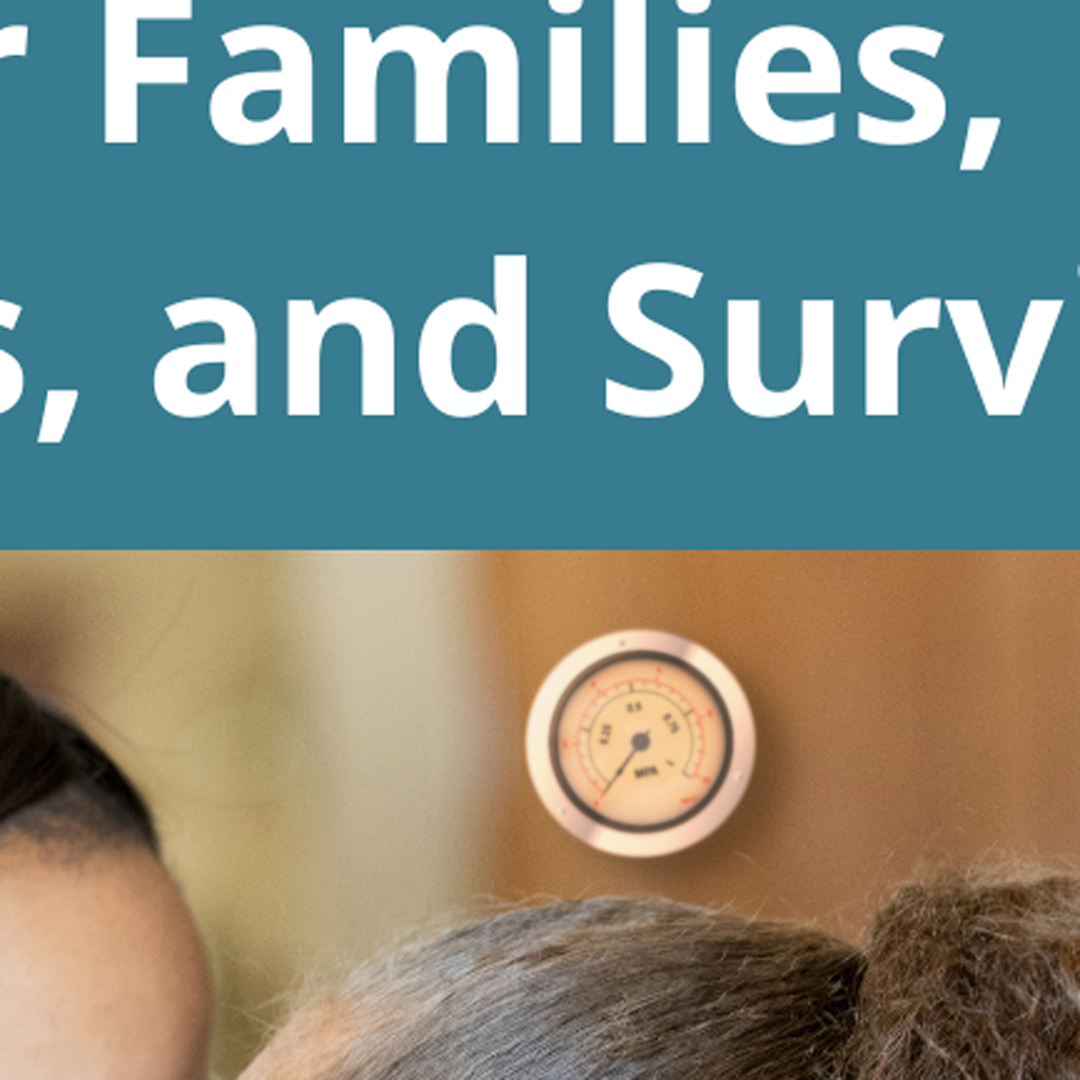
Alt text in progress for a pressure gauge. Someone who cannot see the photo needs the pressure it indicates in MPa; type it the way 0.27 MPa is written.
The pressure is 0 MPa
